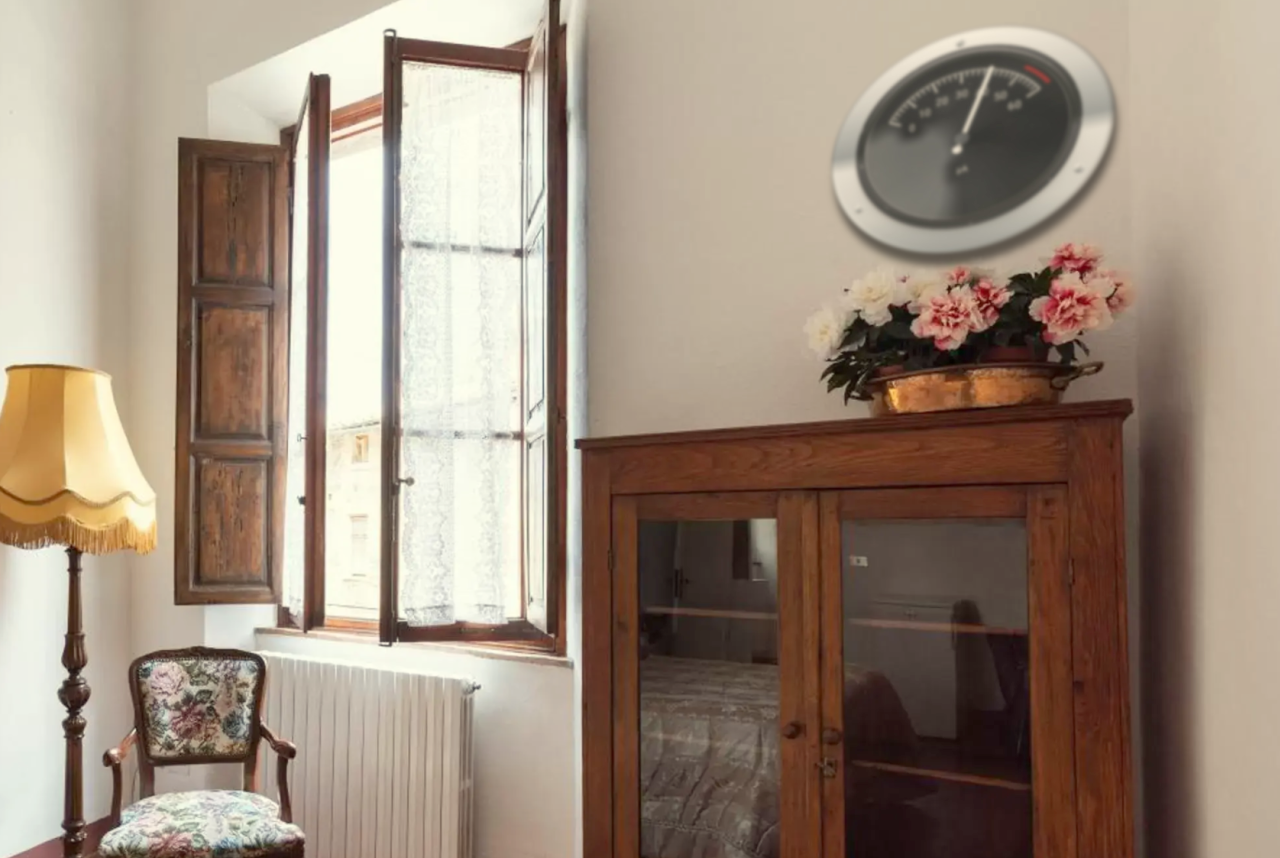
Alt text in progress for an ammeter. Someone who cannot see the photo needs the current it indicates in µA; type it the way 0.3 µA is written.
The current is 40 µA
